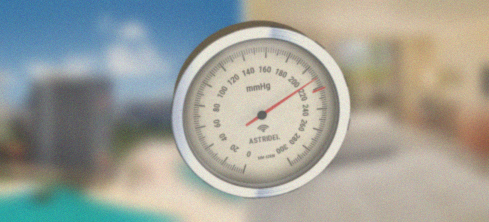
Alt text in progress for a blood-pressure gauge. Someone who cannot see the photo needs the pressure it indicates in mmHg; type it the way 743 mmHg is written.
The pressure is 210 mmHg
